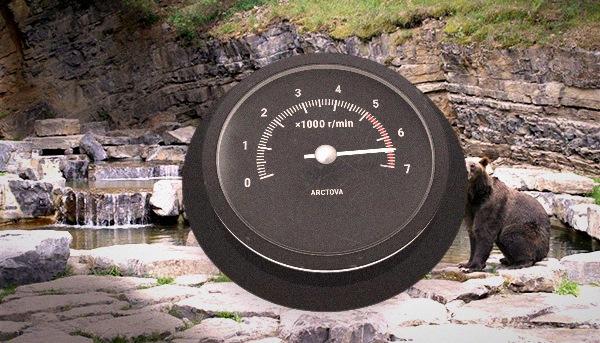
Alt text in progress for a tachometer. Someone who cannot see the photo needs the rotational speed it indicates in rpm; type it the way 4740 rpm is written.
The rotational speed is 6500 rpm
